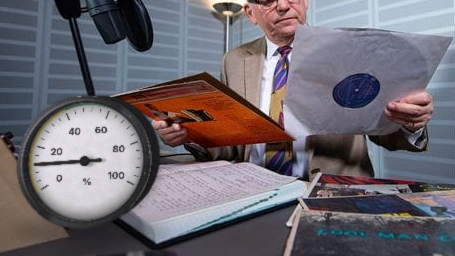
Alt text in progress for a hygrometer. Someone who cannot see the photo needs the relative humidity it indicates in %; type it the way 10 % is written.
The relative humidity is 12 %
